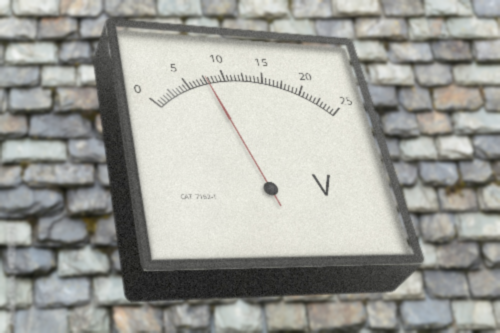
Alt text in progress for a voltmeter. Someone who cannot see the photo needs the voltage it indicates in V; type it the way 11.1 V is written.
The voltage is 7.5 V
